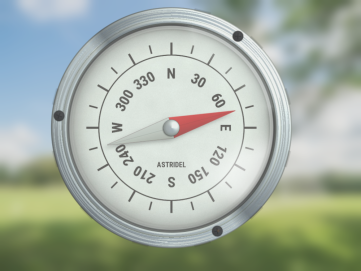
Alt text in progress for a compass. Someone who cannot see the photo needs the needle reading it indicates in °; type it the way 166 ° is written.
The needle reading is 75 °
